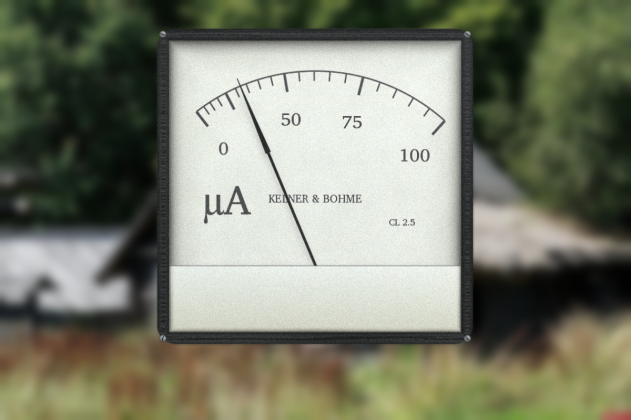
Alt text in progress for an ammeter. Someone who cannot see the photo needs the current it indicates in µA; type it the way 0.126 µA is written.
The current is 32.5 µA
